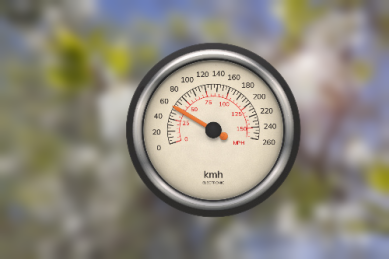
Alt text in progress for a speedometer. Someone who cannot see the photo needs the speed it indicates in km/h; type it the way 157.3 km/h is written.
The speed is 60 km/h
